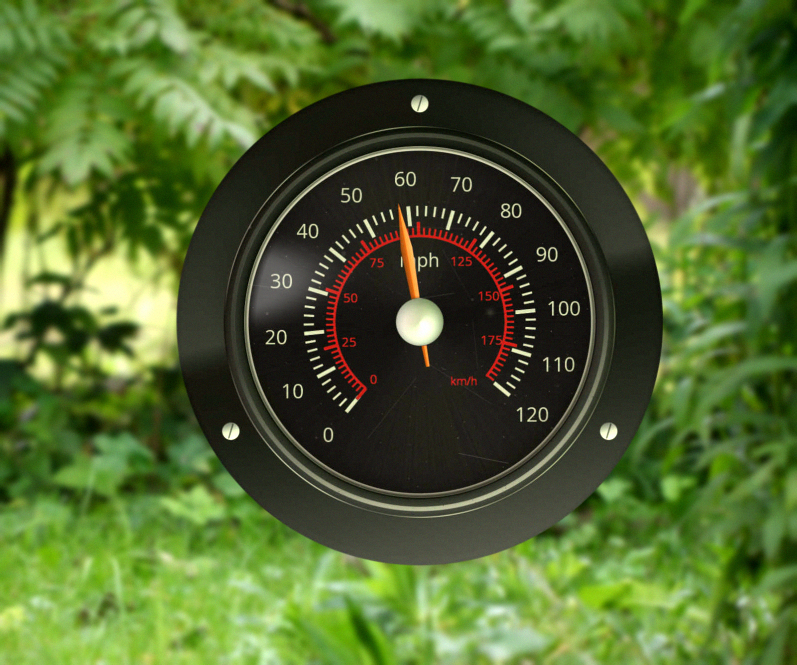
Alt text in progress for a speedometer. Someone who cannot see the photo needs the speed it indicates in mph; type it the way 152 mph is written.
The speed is 58 mph
